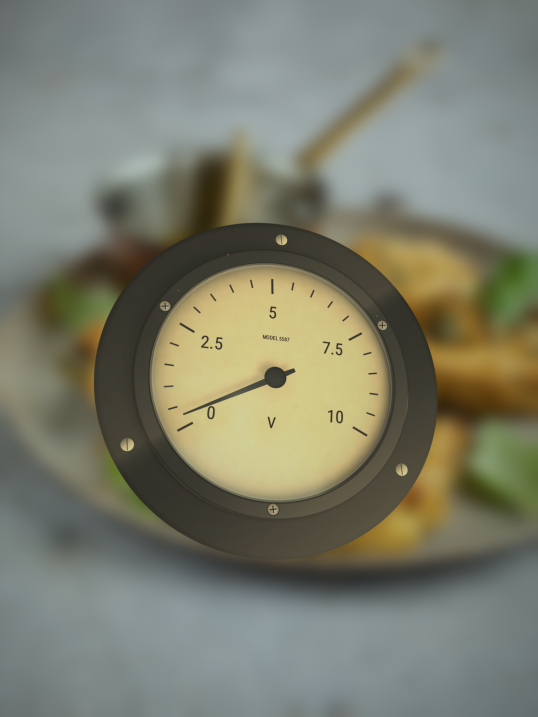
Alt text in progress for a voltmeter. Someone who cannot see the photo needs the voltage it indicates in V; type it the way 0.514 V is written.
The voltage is 0.25 V
